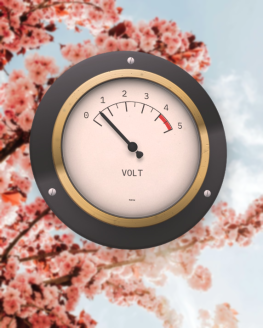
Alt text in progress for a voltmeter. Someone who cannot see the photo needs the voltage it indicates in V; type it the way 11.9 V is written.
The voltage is 0.5 V
